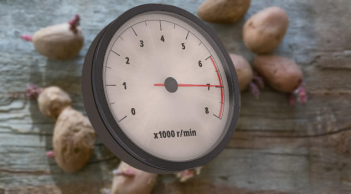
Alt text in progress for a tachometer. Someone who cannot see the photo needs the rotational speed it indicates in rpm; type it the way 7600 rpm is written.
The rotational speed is 7000 rpm
